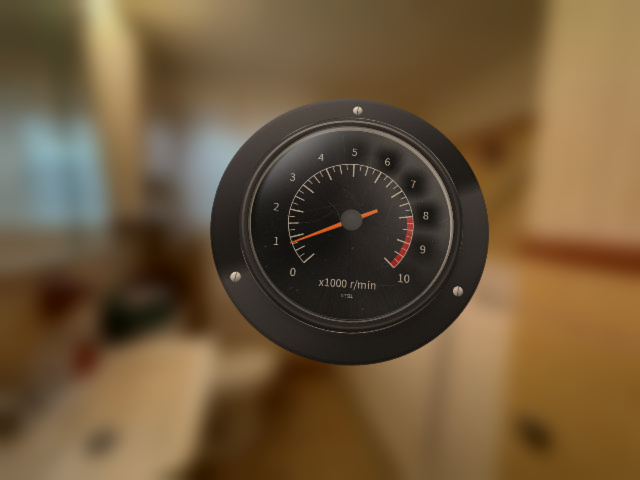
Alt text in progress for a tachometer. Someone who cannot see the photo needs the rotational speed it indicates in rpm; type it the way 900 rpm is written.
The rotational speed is 750 rpm
